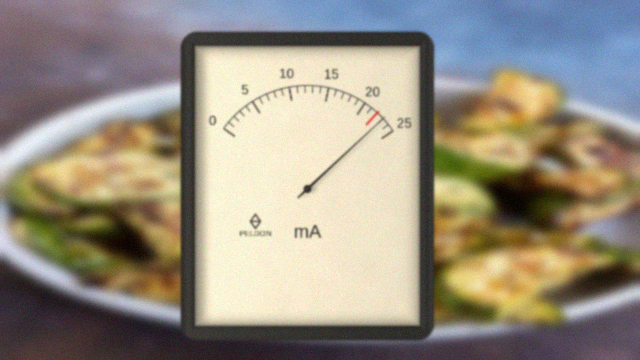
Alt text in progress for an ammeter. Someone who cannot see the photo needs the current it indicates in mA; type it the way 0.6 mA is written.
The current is 23 mA
